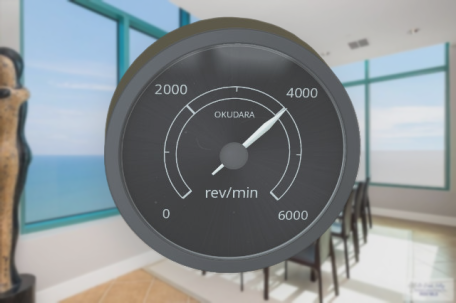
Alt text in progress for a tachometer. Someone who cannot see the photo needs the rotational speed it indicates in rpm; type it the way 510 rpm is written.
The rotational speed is 4000 rpm
